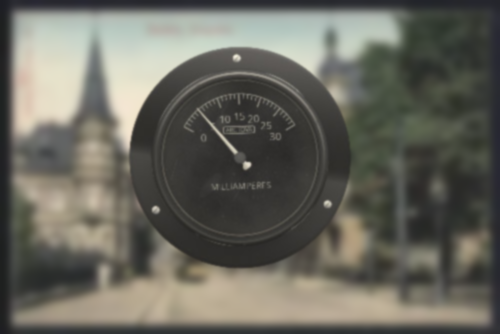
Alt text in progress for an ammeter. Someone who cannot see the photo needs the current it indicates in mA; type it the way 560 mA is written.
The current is 5 mA
